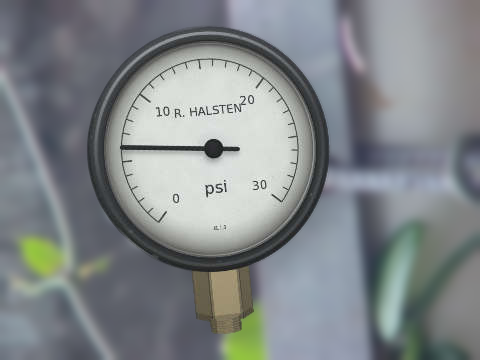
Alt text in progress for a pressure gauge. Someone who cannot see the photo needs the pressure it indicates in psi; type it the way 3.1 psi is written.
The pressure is 6 psi
